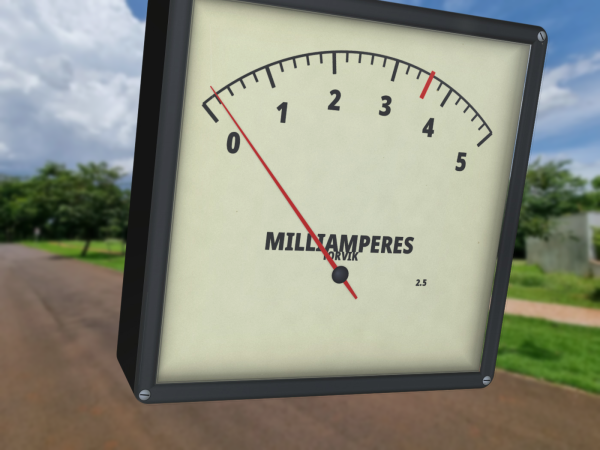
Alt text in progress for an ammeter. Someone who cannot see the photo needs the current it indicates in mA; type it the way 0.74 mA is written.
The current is 0.2 mA
